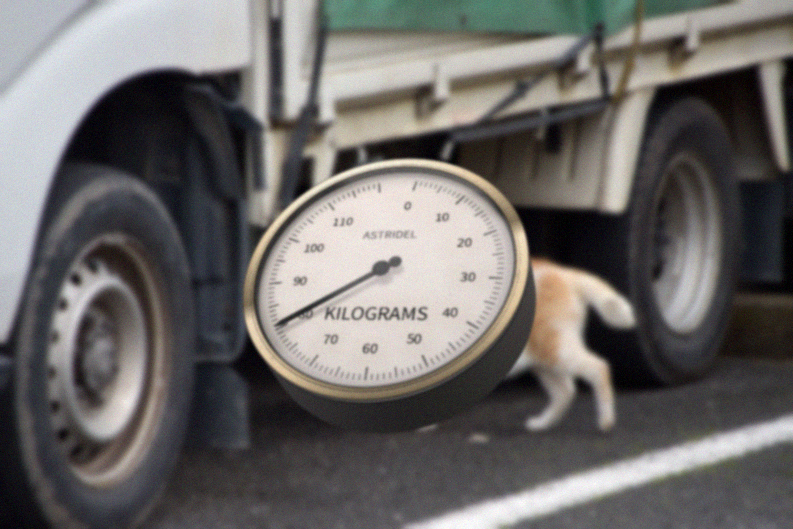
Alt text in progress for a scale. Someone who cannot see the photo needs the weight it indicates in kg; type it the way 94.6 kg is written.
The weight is 80 kg
